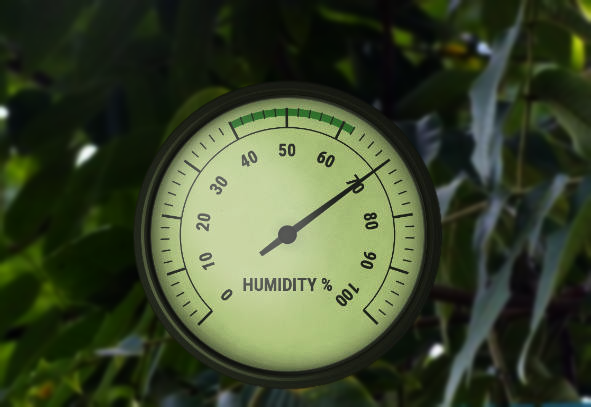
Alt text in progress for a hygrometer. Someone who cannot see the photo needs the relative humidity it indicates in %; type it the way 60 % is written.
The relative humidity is 70 %
